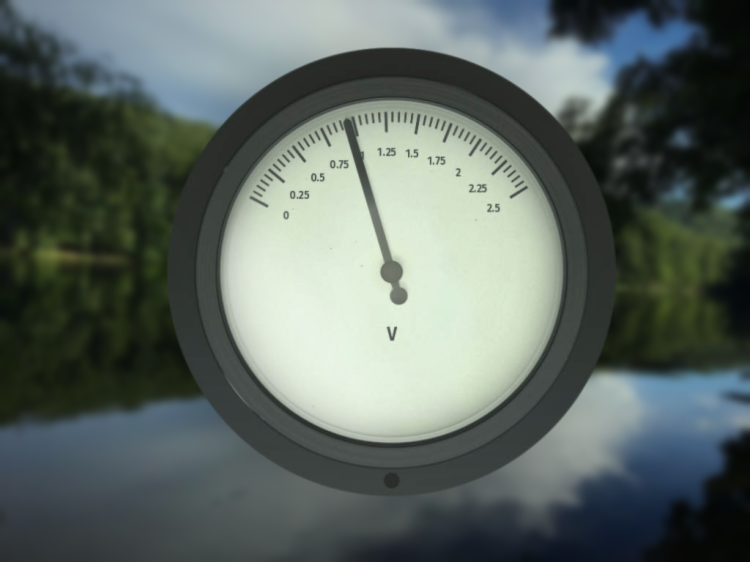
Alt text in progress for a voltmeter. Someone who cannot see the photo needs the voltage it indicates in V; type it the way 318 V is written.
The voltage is 0.95 V
